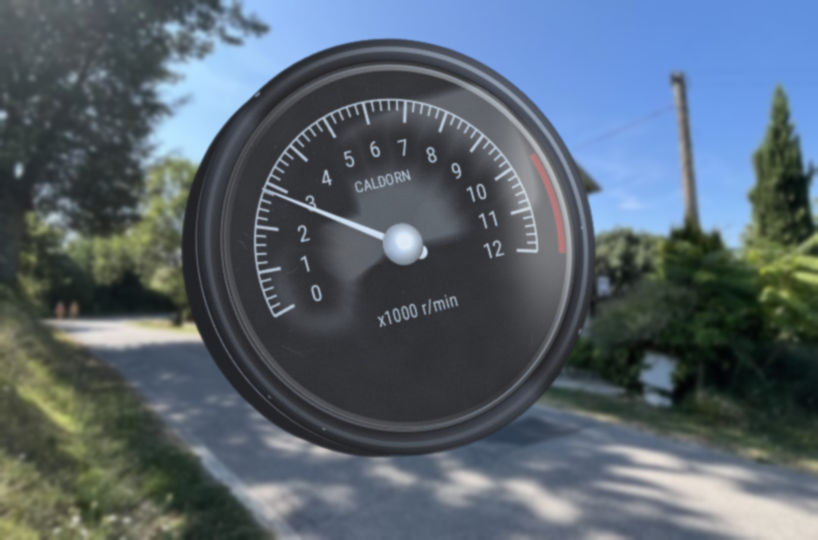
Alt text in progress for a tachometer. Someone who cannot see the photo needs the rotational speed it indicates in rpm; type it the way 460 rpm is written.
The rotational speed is 2800 rpm
